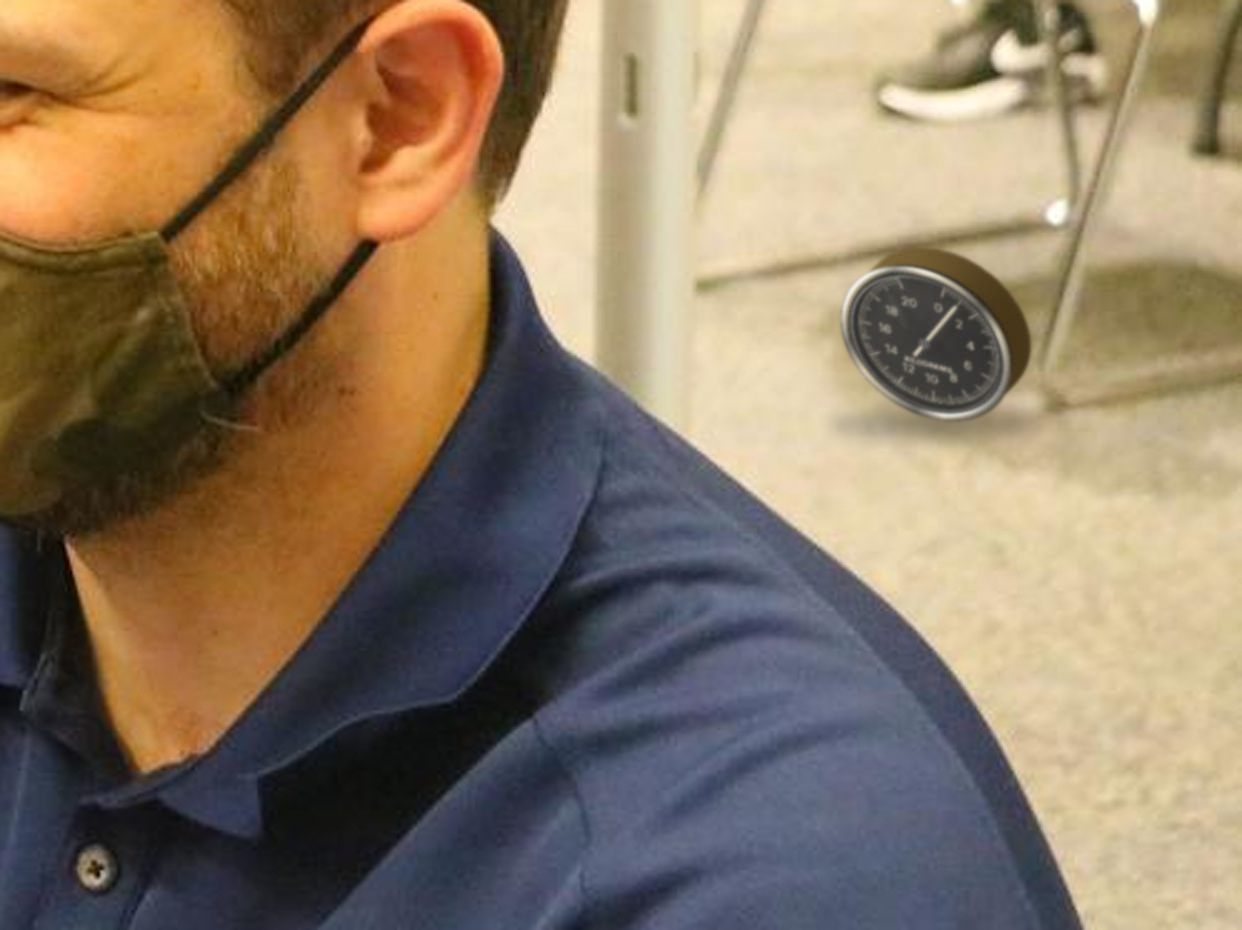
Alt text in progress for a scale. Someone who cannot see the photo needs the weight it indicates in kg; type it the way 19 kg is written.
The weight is 1 kg
